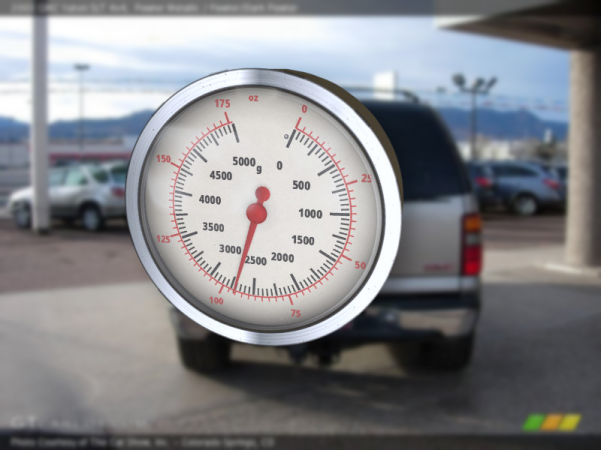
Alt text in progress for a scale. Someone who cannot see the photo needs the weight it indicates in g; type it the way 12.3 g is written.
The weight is 2700 g
